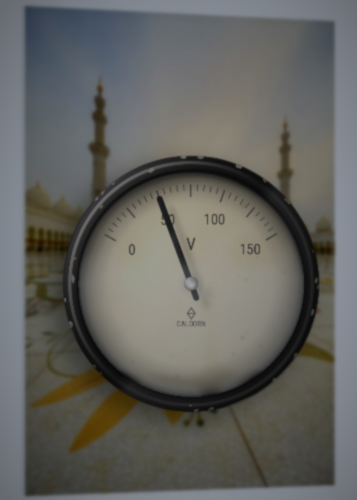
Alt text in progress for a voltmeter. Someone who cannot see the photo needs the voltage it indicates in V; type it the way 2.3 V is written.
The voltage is 50 V
